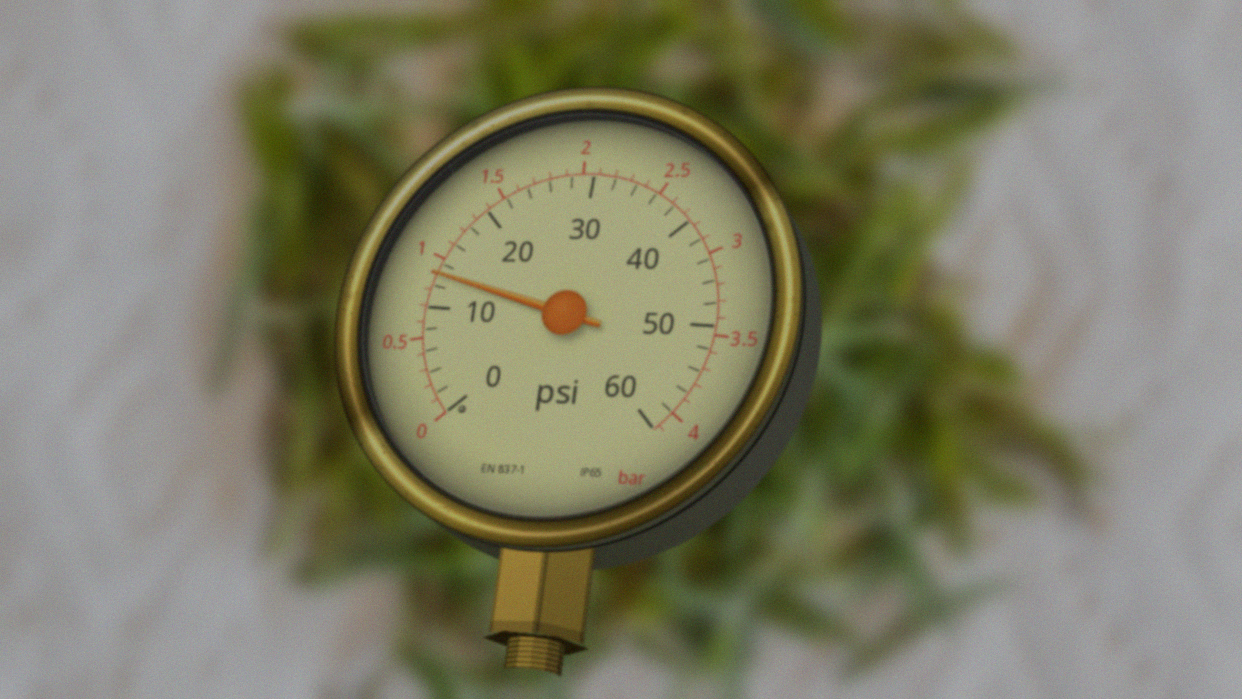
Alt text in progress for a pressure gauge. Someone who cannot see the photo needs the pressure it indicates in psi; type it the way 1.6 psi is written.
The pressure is 13 psi
